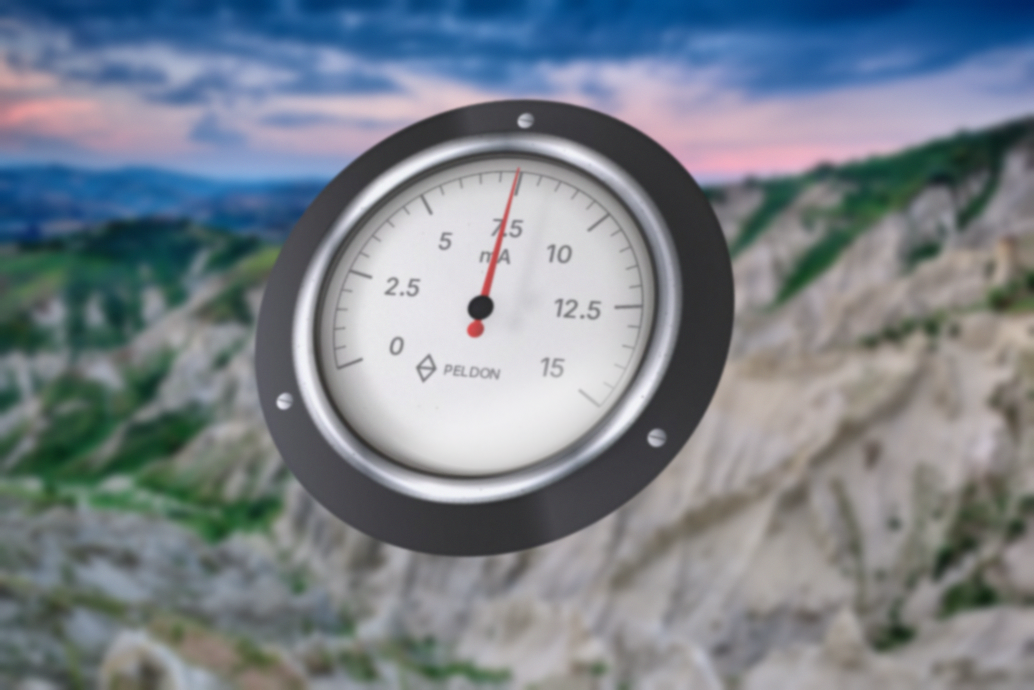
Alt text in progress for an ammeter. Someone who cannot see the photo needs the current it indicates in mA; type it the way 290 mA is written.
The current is 7.5 mA
